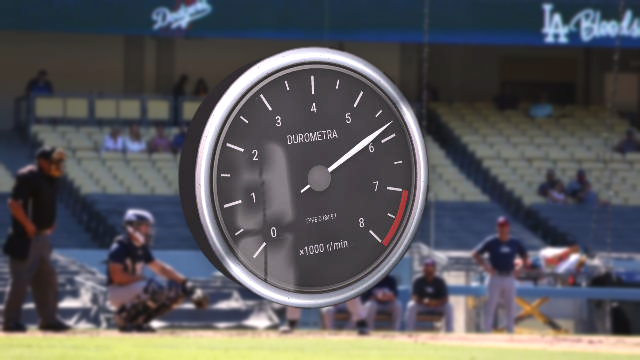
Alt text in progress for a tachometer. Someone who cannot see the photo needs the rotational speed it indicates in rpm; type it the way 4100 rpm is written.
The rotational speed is 5750 rpm
